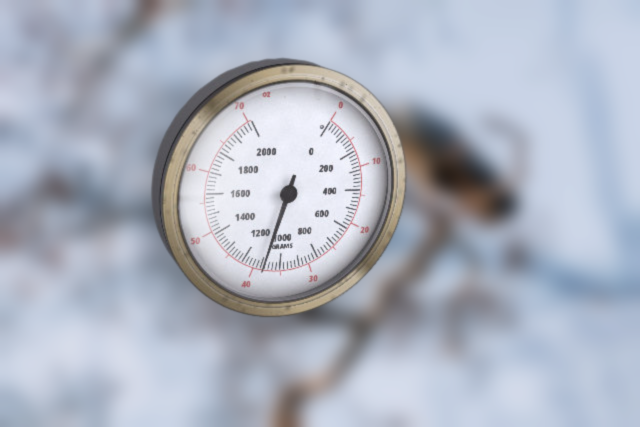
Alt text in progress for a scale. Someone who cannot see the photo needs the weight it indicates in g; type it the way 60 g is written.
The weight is 1100 g
